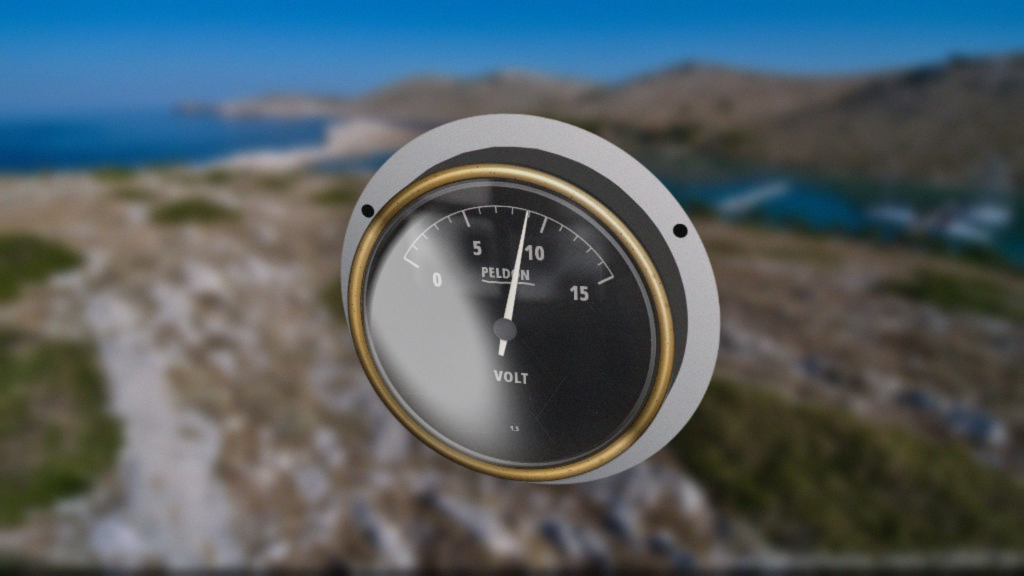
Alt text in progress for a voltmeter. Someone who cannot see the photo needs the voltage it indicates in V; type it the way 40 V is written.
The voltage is 9 V
